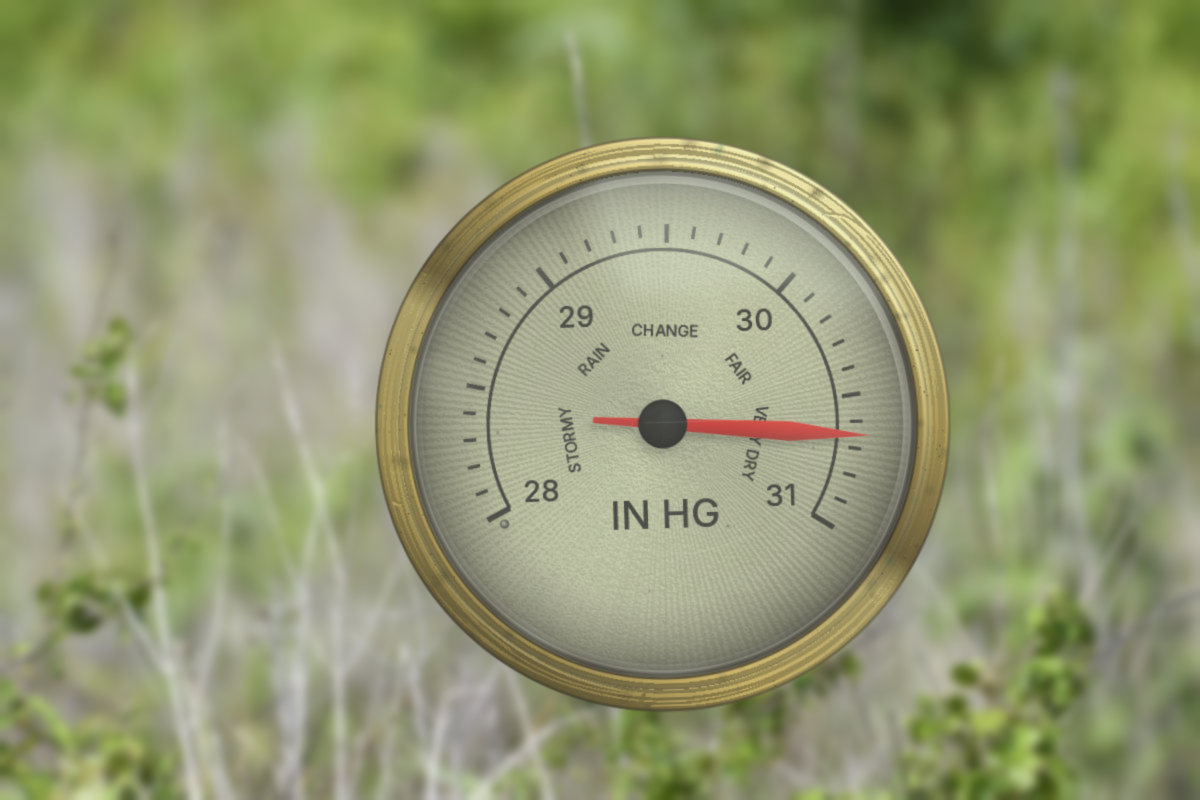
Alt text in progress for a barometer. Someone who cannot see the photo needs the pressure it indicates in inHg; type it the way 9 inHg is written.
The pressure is 30.65 inHg
